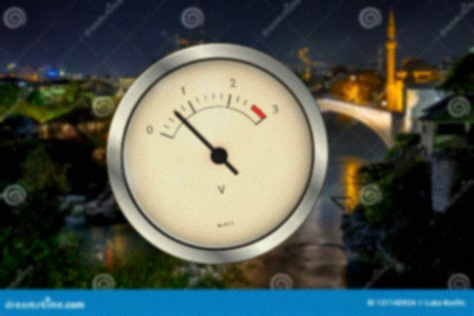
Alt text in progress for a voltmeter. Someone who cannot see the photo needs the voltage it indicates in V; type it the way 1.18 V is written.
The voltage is 0.6 V
